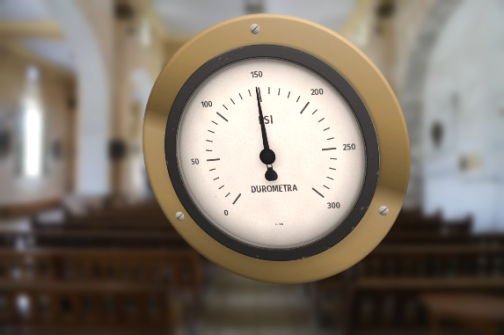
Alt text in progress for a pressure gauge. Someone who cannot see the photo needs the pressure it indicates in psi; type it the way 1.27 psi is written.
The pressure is 150 psi
